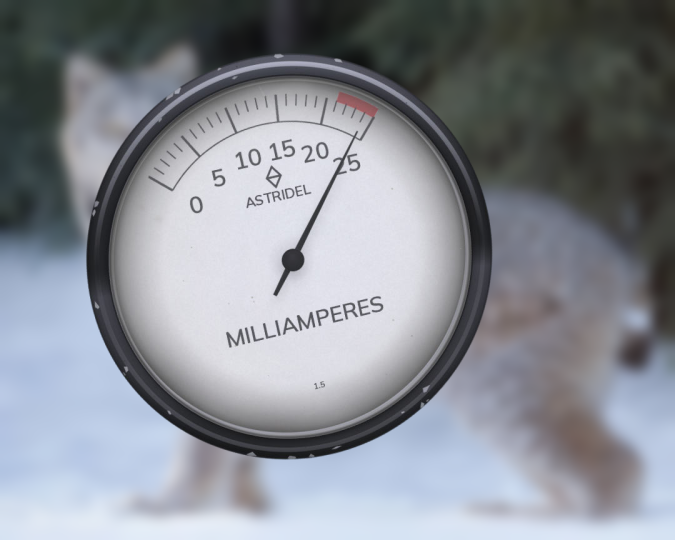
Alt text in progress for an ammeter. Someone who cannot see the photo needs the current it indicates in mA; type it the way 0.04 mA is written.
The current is 24 mA
